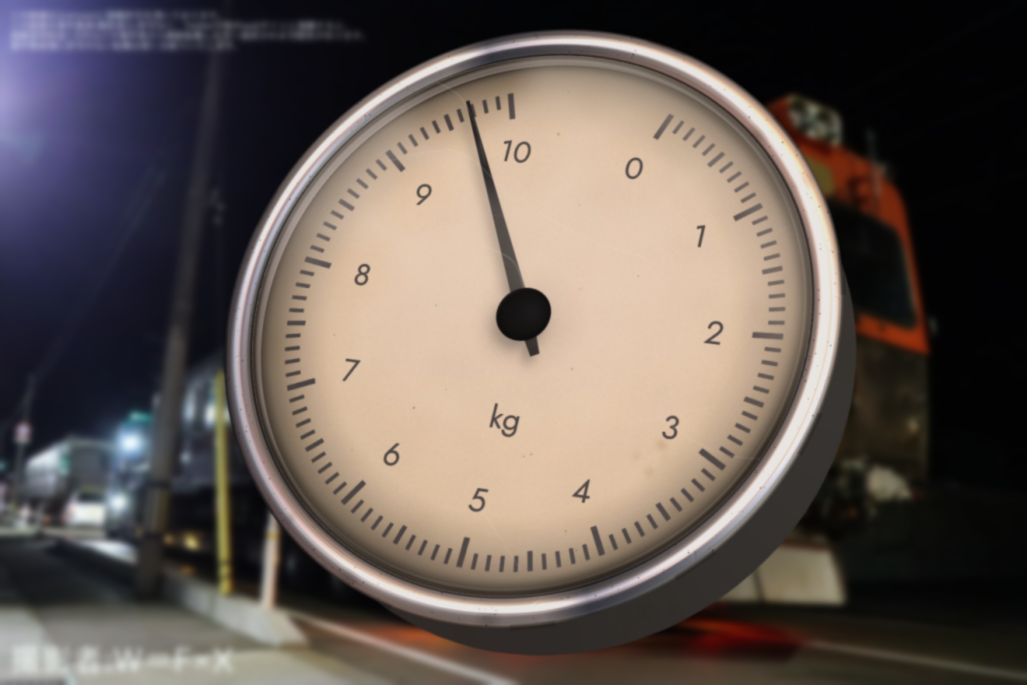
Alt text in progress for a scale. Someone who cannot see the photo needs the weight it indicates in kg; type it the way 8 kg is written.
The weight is 9.7 kg
